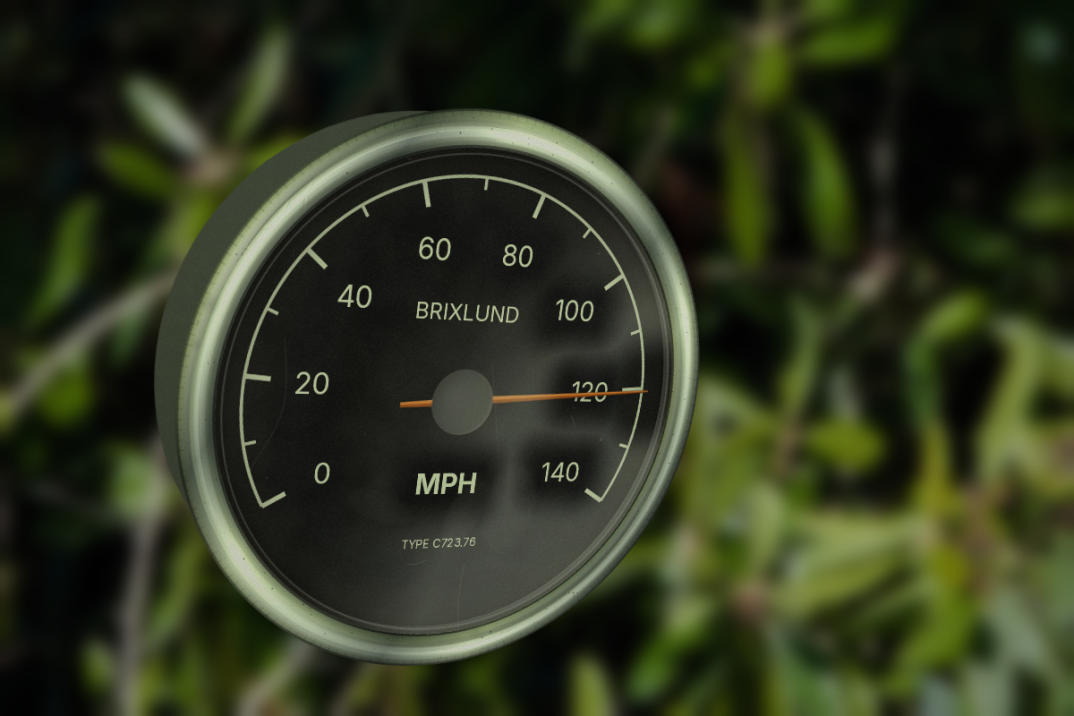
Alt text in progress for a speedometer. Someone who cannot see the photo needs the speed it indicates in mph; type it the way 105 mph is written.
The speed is 120 mph
